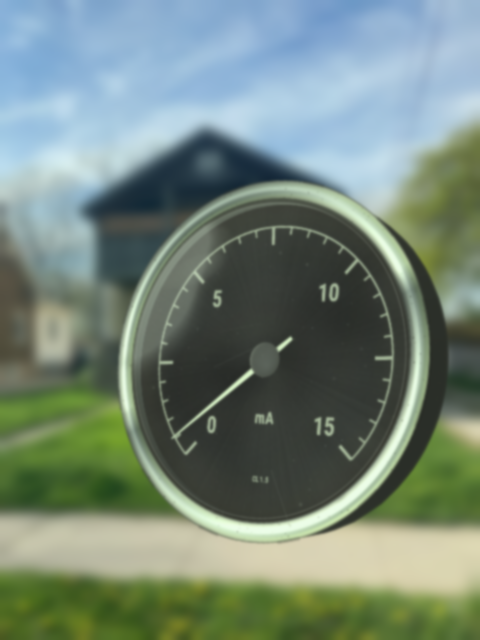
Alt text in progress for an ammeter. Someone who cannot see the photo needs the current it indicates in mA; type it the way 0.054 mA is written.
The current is 0.5 mA
